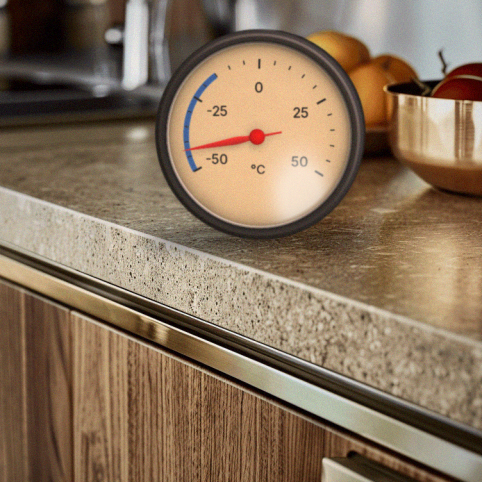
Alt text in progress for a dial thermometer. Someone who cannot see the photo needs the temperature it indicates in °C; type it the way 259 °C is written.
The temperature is -42.5 °C
